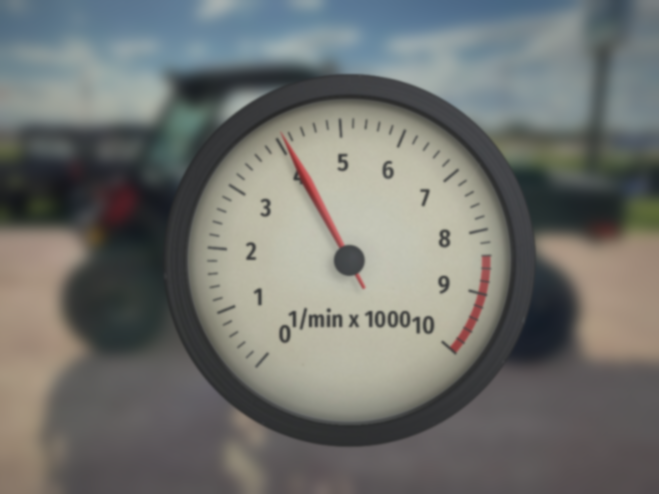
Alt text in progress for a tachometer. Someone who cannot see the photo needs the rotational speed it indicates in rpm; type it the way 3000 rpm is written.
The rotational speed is 4100 rpm
